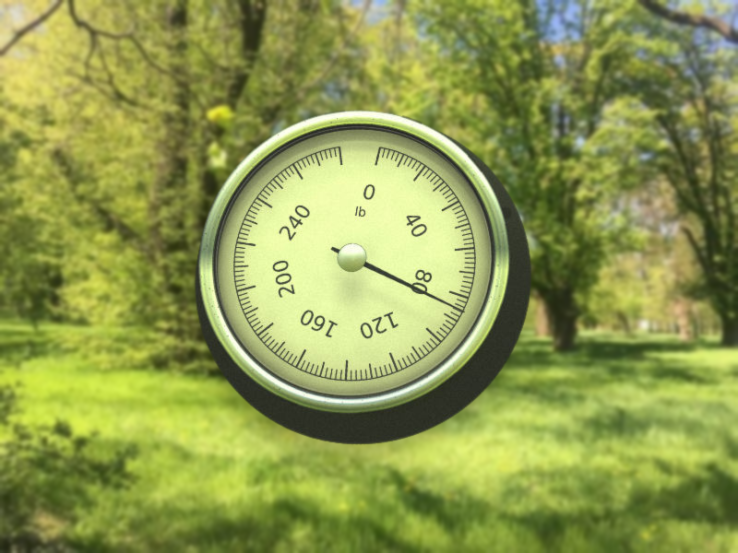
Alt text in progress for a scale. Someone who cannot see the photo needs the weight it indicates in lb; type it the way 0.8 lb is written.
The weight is 86 lb
